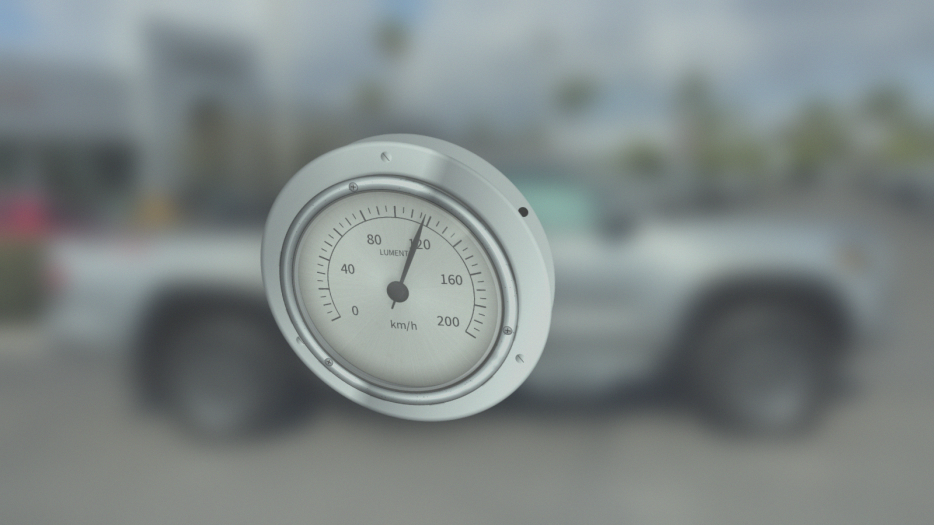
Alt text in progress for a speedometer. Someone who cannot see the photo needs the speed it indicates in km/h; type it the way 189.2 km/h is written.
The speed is 117.5 km/h
